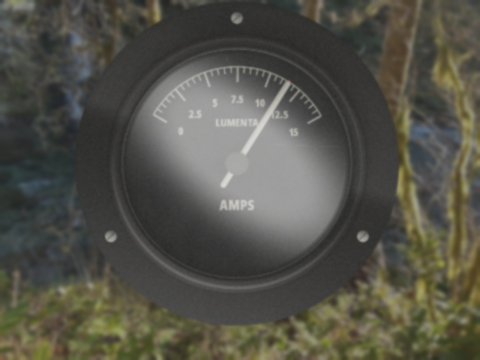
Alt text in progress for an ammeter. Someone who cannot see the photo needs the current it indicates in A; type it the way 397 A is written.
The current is 11.5 A
